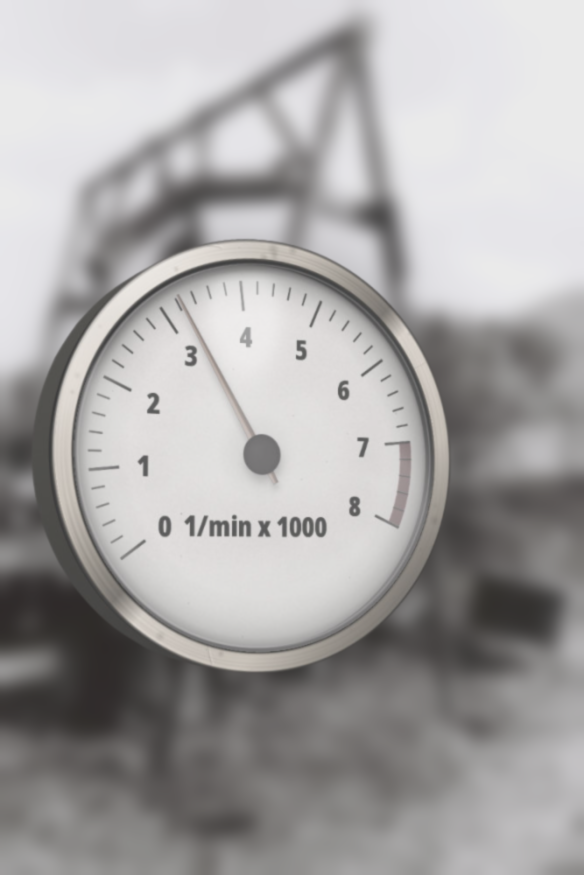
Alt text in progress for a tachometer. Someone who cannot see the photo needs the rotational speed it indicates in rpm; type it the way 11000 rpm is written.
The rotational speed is 3200 rpm
